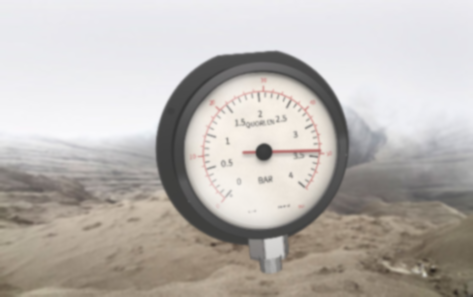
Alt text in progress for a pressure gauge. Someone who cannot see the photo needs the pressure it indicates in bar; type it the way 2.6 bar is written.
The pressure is 3.4 bar
